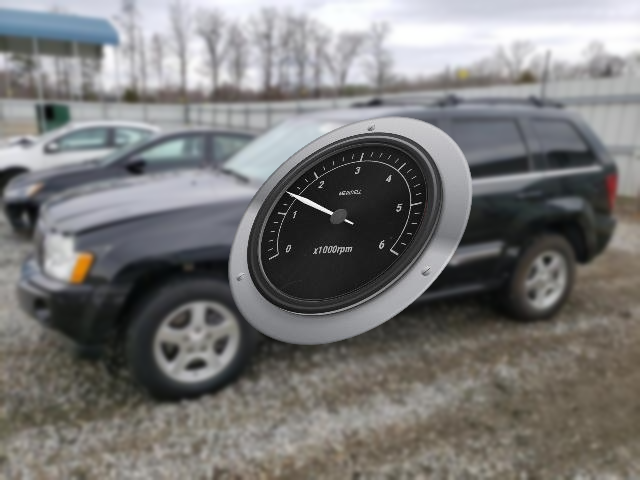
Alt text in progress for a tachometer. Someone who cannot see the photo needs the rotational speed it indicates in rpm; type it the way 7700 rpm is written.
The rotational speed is 1400 rpm
